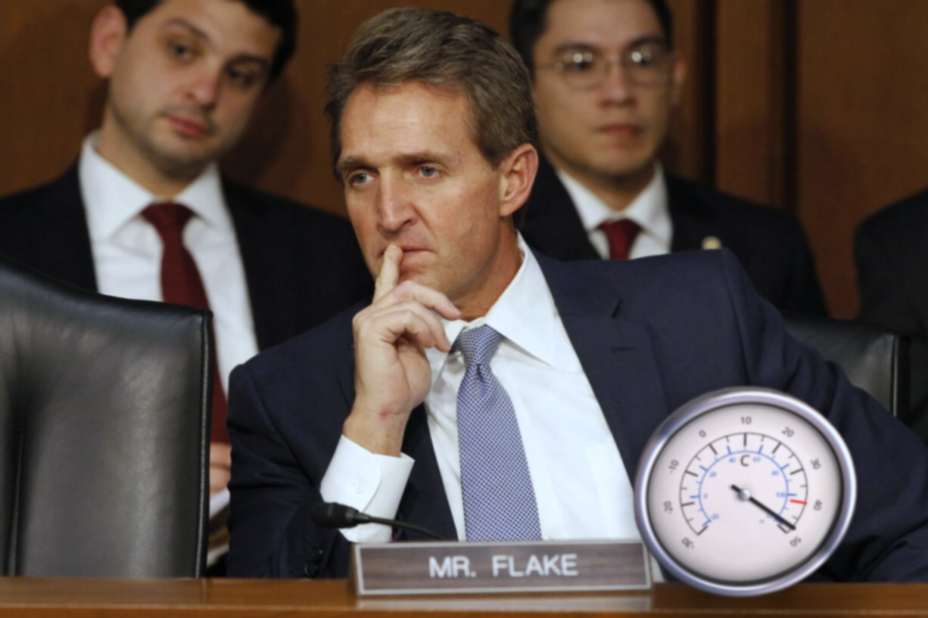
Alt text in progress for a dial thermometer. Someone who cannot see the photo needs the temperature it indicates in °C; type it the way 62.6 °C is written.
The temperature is 47.5 °C
